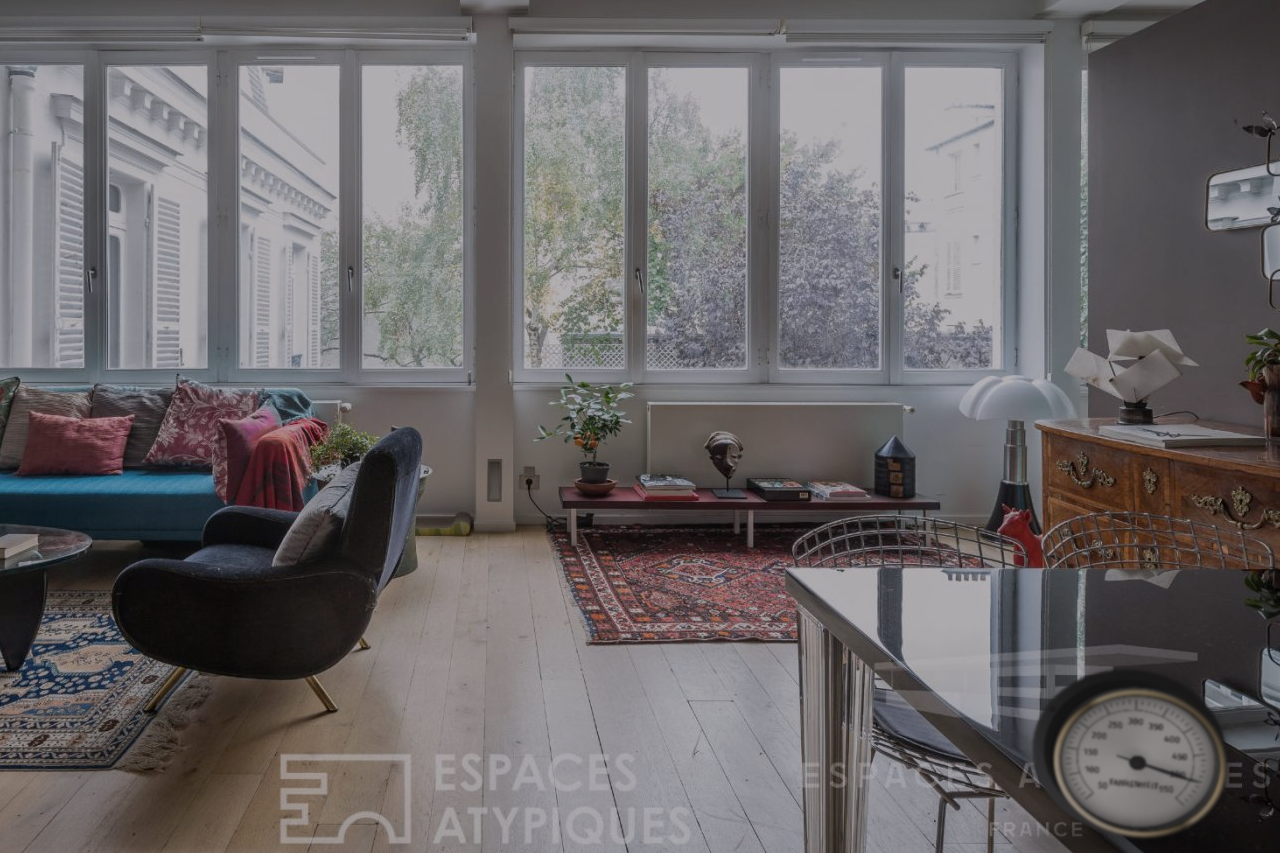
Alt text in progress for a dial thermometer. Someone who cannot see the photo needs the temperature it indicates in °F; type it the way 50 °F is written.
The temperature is 500 °F
